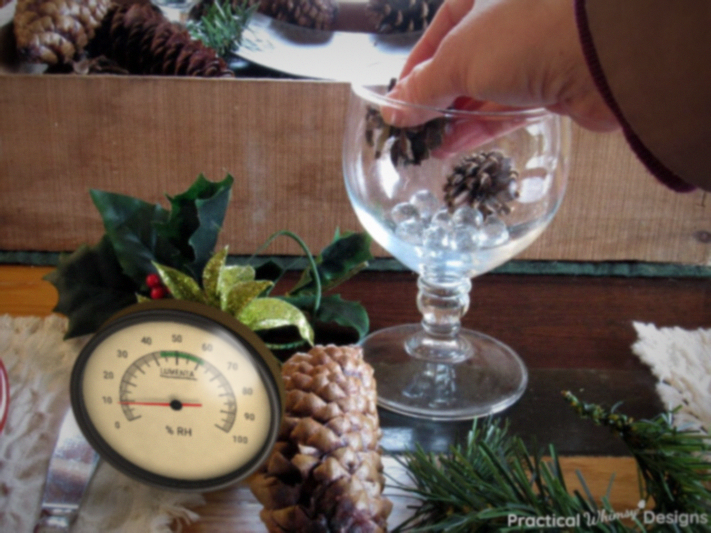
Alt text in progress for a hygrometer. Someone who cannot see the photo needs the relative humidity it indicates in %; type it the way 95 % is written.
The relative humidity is 10 %
